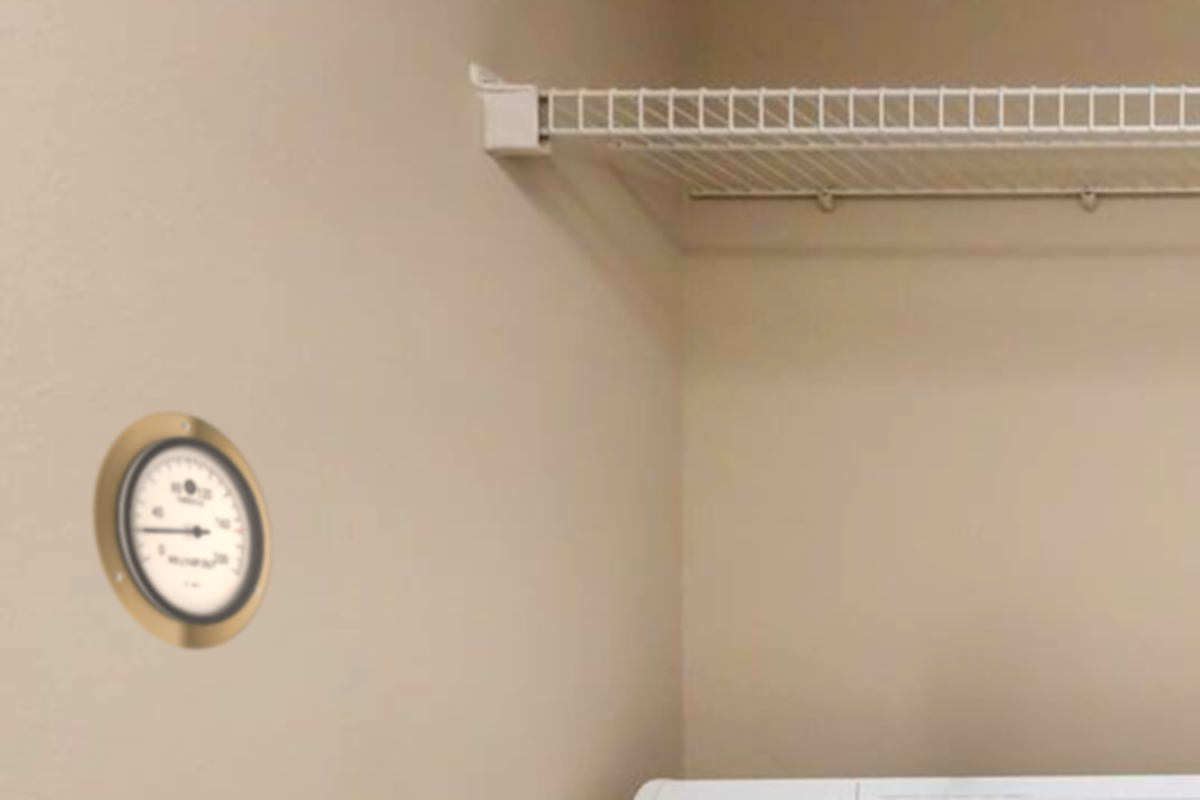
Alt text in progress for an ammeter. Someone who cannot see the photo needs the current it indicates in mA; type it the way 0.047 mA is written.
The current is 20 mA
